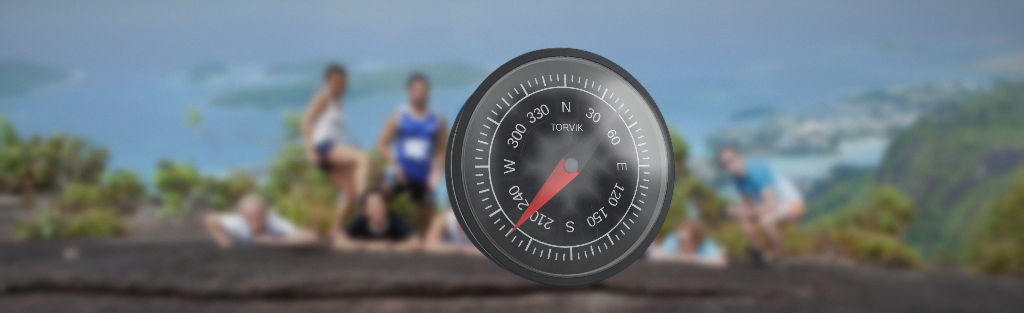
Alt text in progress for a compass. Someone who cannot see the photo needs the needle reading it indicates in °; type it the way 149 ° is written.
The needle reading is 225 °
